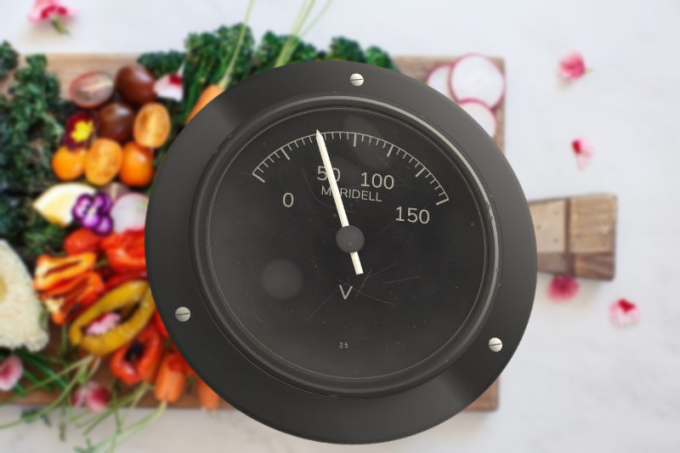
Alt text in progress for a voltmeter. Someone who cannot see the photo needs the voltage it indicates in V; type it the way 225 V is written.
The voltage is 50 V
